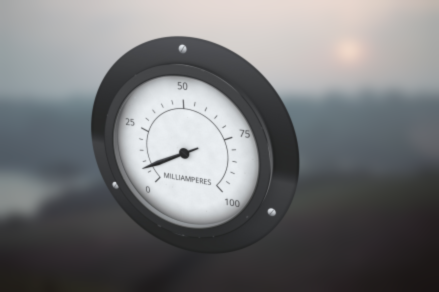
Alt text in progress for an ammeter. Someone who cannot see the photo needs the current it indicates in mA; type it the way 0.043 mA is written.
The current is 7.5 mA
